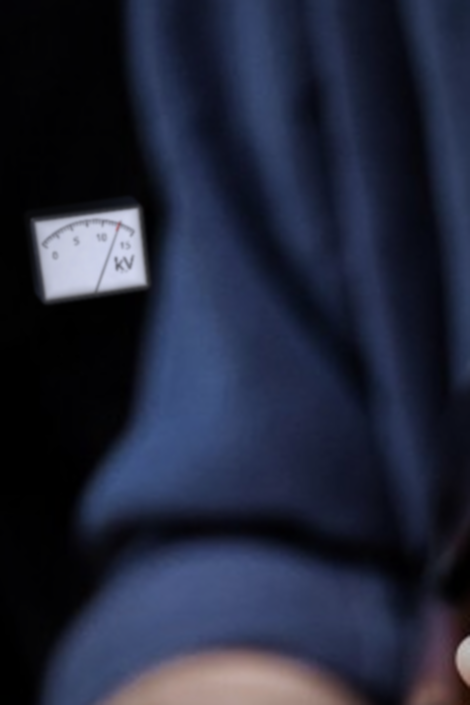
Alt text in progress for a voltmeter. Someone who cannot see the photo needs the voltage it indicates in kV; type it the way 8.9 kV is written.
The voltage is 12.5 kV
